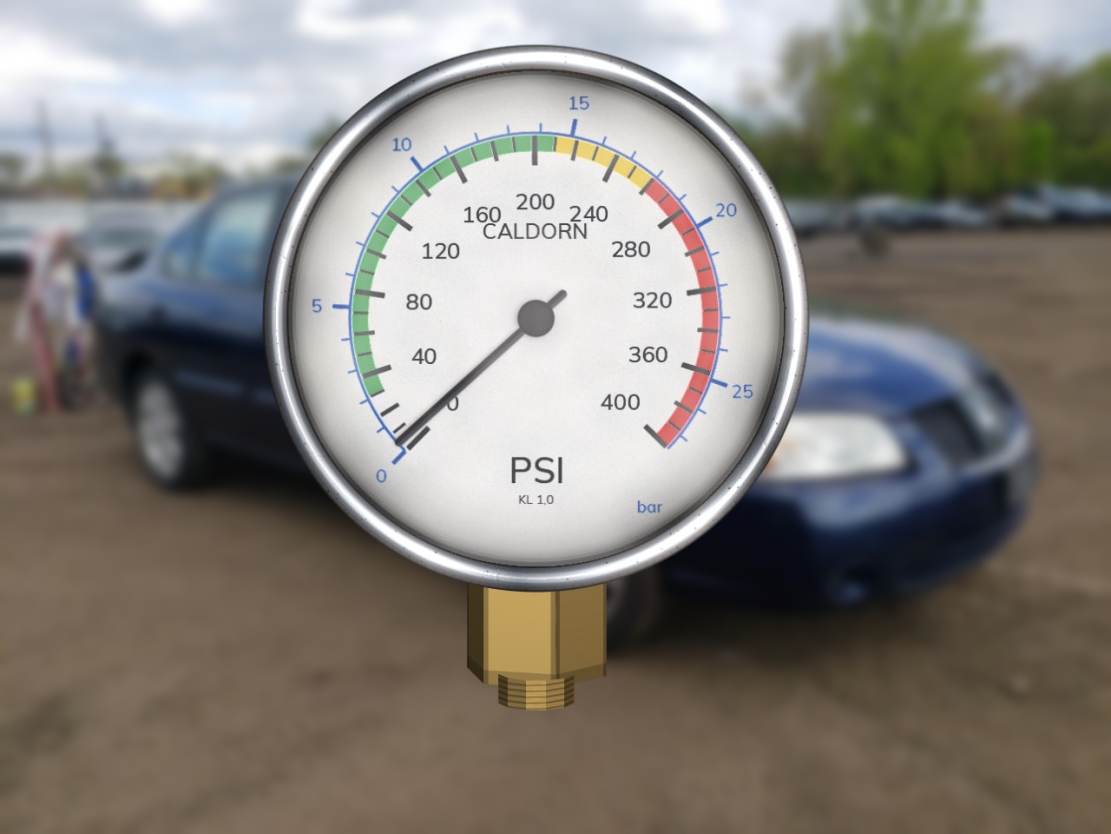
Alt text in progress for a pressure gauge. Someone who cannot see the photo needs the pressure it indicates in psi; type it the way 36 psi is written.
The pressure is 5 psi
